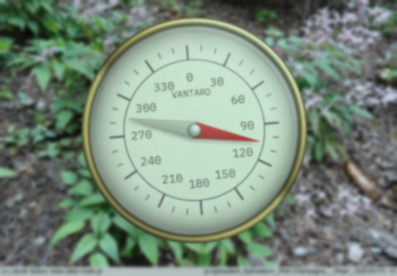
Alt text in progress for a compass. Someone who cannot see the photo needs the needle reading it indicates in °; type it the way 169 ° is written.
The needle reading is 105 °
